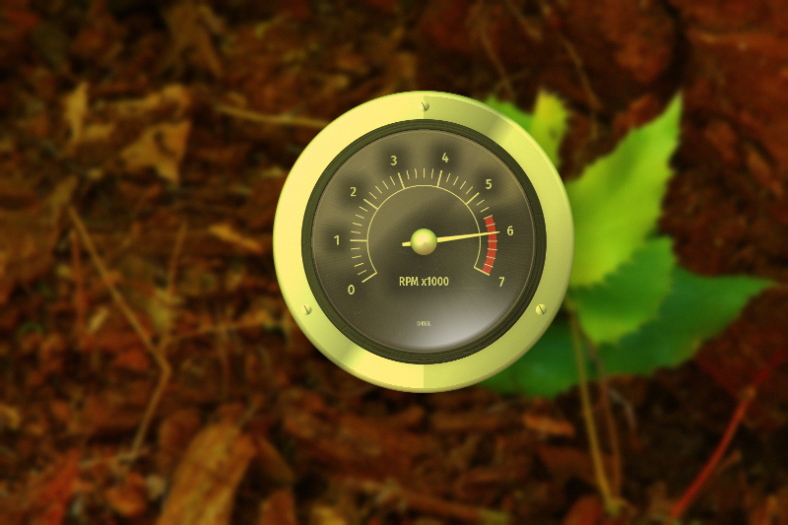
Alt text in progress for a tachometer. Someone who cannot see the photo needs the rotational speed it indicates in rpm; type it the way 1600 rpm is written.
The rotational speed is 6000 rpm
